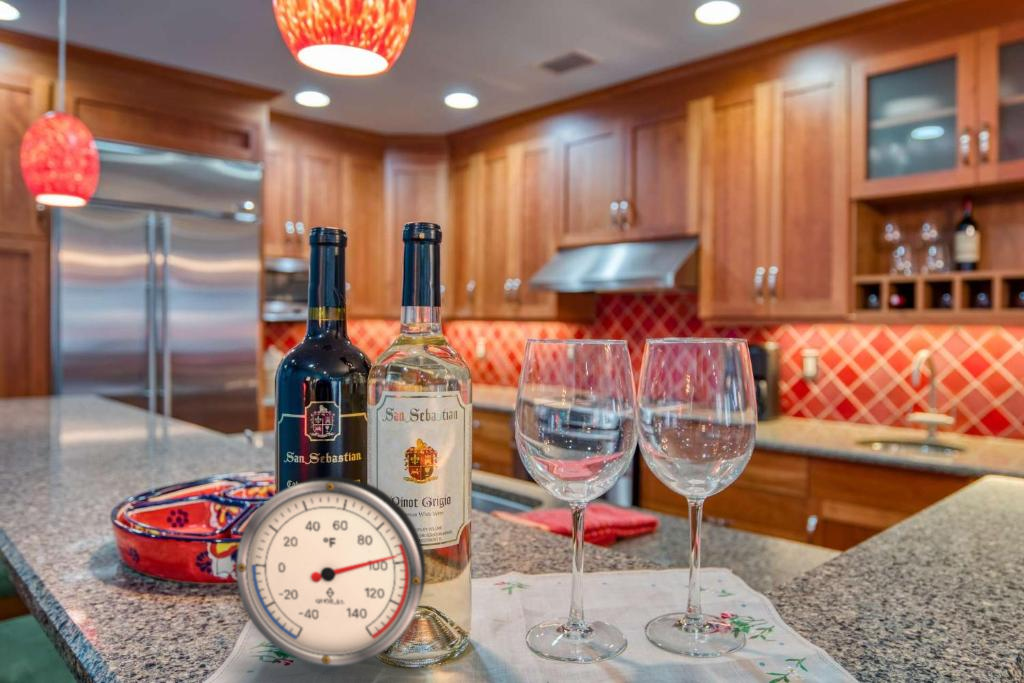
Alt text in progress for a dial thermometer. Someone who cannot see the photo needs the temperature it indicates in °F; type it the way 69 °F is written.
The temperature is 96 °F
